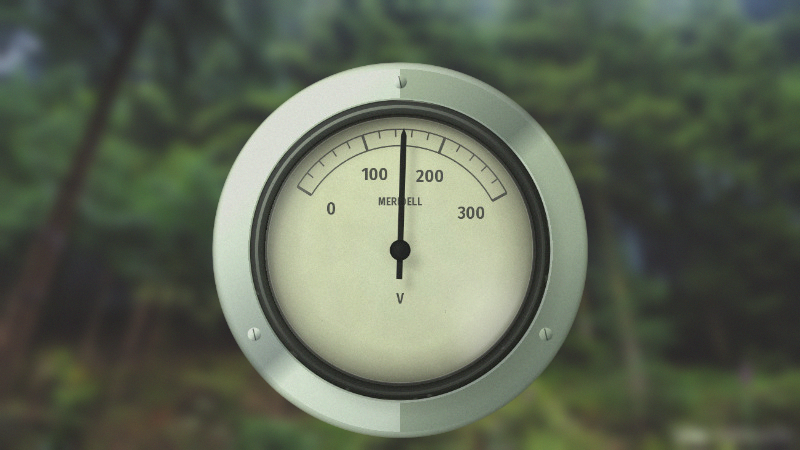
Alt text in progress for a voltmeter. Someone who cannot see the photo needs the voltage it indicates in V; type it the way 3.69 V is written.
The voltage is 150 V
